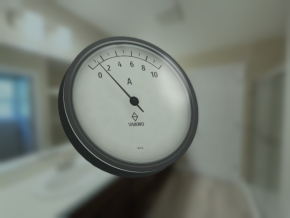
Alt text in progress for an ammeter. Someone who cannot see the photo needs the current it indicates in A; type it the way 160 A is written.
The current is 1 A
